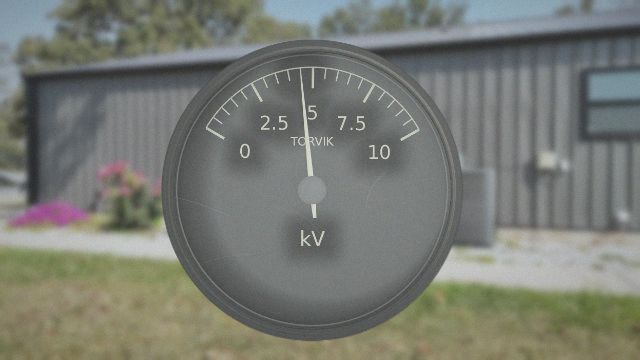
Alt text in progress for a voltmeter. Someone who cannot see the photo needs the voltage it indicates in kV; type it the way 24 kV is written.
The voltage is 4.5 kV
